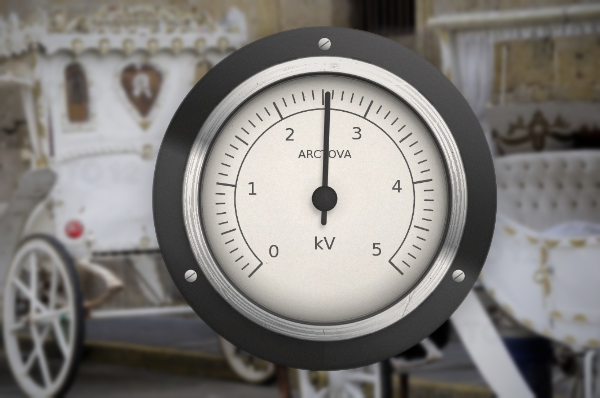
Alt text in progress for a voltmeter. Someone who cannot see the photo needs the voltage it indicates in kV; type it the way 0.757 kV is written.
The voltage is 2.55 kV
